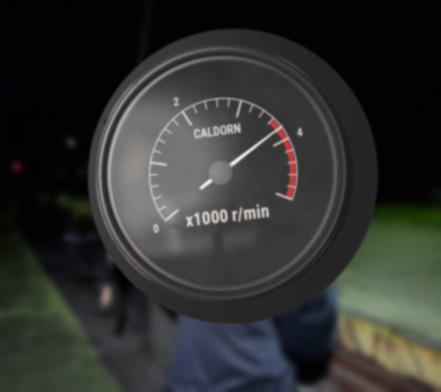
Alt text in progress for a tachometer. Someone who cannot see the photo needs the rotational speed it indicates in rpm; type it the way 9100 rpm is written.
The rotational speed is 3800 rpm
